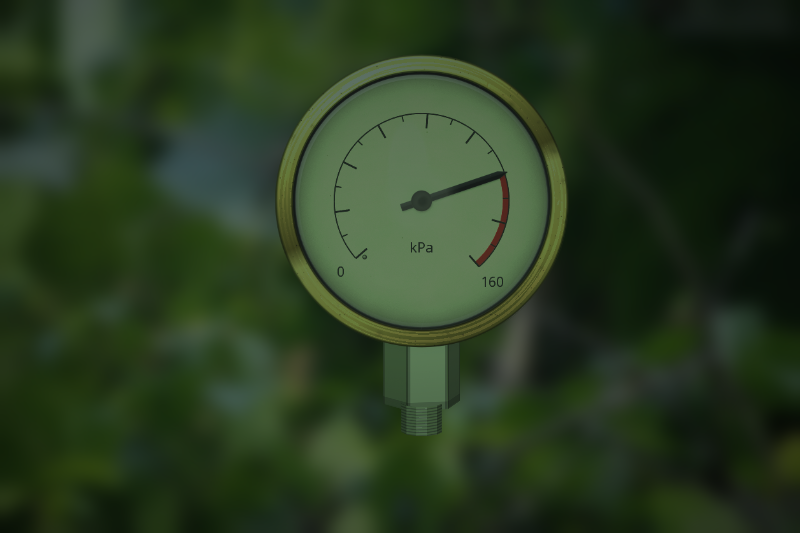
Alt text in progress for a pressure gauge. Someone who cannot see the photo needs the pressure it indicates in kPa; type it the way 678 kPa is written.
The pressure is 120 kPa
